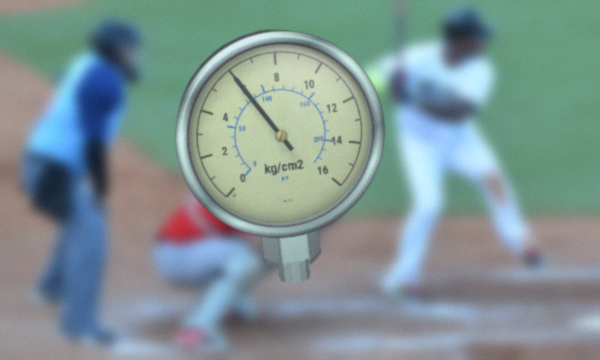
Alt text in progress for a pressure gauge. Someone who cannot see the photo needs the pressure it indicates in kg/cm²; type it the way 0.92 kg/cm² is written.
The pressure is 6 kg/cm²
